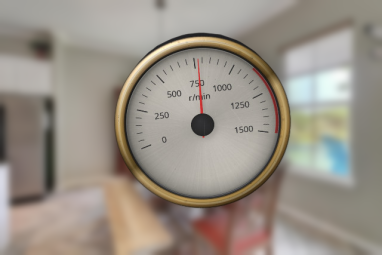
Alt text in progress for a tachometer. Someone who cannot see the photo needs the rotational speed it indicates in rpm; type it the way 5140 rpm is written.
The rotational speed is 775 rpm
